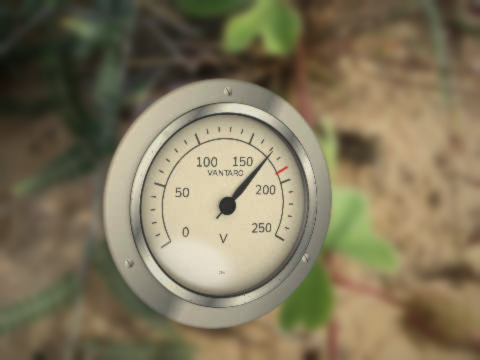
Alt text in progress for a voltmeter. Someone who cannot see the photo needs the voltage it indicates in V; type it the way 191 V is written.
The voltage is 170 V
